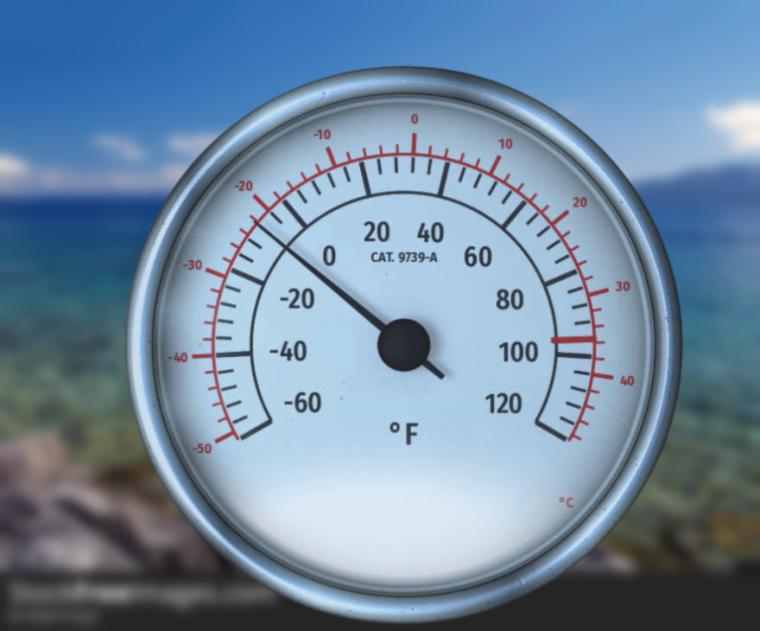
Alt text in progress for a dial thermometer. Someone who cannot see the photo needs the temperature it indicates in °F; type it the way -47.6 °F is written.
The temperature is -8 °F
